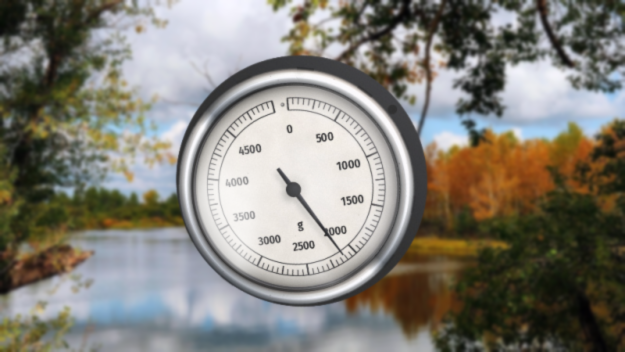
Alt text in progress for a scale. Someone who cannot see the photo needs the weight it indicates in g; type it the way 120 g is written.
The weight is 2100 g
